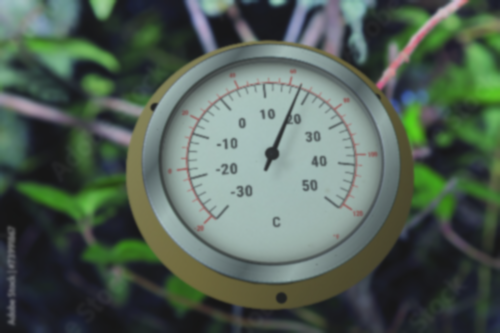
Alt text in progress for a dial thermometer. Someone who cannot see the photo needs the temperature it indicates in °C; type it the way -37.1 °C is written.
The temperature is 18 °C
